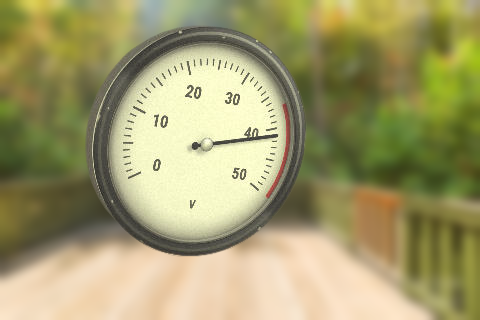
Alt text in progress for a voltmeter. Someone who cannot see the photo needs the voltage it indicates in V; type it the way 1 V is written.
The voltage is 41 V
